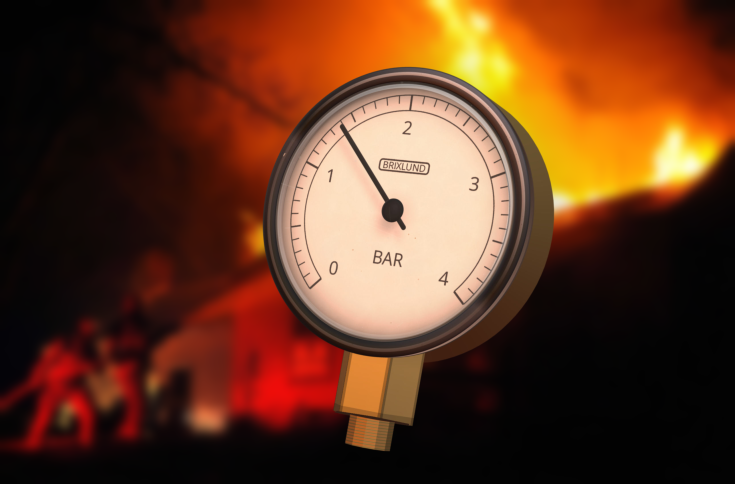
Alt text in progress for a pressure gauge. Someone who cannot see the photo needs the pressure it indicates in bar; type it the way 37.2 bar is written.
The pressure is 1.4 bar
